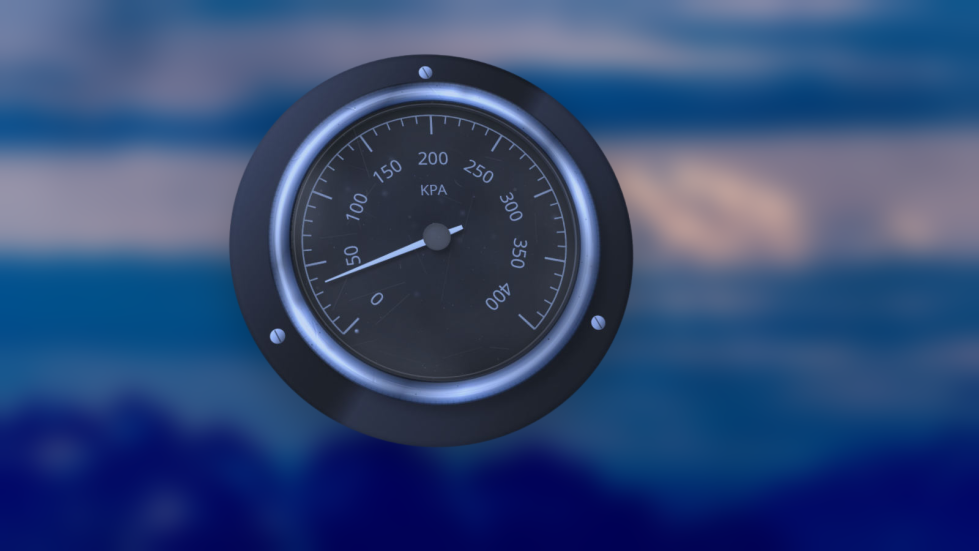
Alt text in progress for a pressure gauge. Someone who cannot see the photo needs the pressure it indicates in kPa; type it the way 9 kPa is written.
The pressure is 35 kPa
